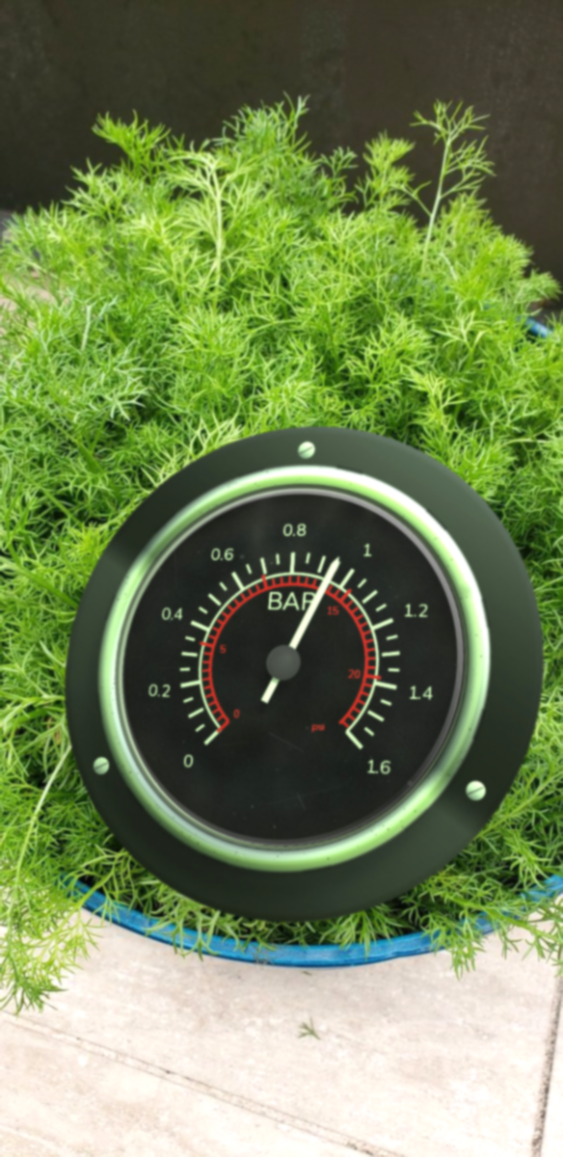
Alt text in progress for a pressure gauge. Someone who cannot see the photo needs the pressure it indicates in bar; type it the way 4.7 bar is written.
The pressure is 0.95 bar
